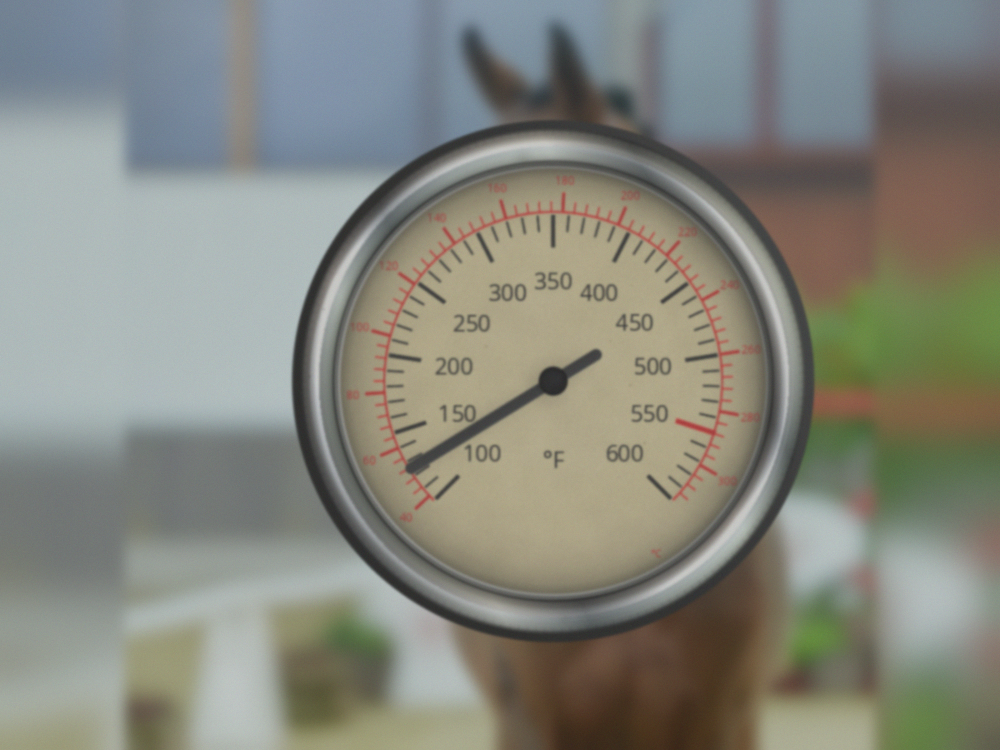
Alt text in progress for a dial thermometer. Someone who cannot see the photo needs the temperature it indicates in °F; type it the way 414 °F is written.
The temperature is 125 °F
